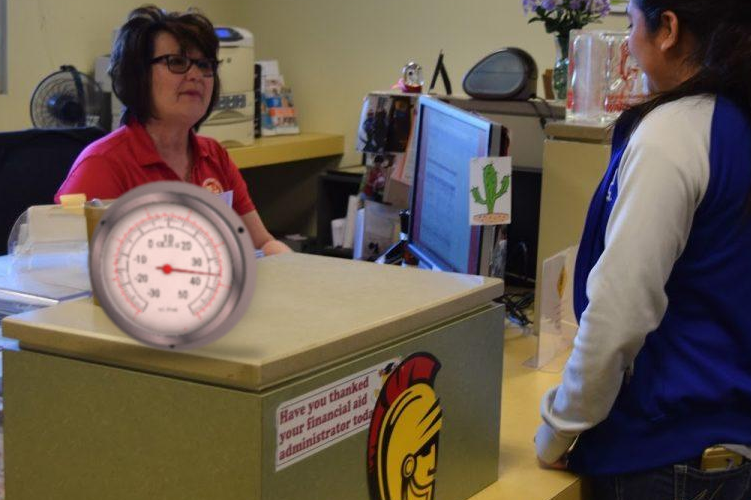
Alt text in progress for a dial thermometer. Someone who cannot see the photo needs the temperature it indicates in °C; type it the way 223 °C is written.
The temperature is 35 °C
